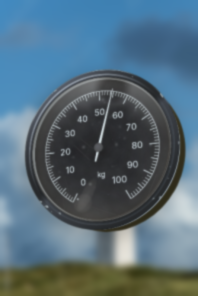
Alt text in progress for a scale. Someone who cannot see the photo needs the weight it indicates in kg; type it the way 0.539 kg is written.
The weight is 55 kg
